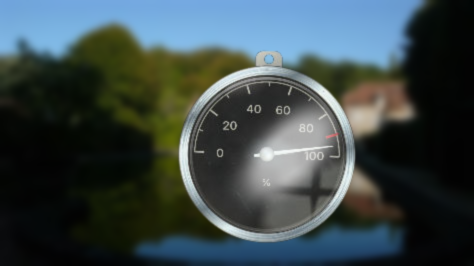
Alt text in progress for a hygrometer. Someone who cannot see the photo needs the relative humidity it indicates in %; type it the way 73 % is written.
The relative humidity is 95 %
